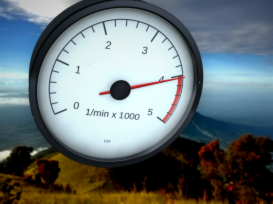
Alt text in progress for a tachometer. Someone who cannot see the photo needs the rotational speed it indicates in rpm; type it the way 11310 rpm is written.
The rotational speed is 4000 rpm
